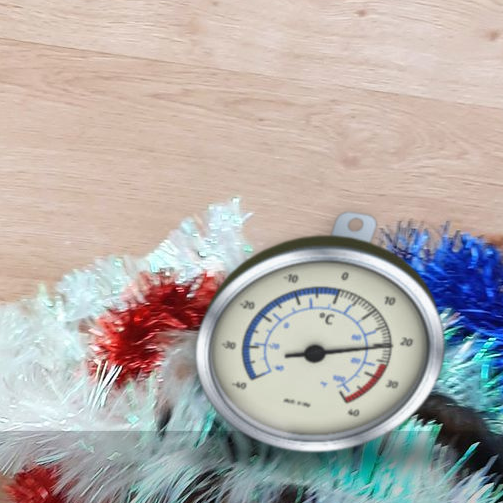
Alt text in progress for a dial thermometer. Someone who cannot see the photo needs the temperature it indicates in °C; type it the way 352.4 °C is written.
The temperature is 20 °C
